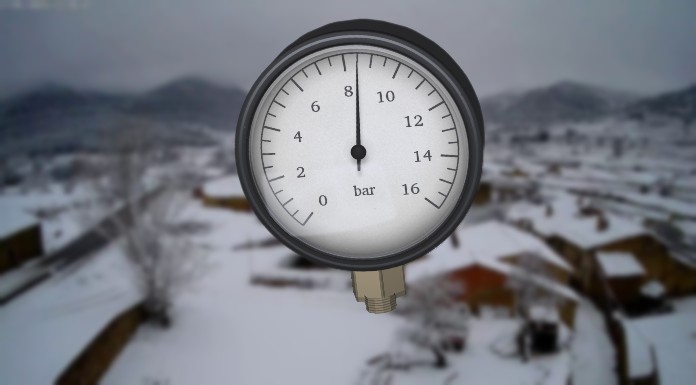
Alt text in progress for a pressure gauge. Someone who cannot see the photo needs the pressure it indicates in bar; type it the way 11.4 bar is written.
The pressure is 8.5 bar
